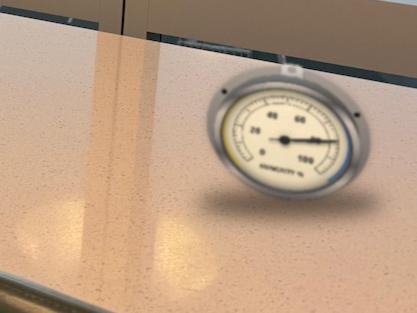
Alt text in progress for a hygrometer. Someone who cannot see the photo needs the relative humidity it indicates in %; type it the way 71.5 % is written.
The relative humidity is 80 %
